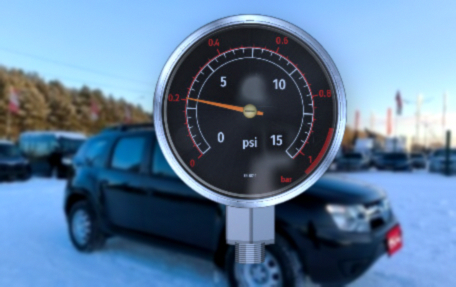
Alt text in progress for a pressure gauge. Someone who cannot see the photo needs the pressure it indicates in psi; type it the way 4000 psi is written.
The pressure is 3 psi
